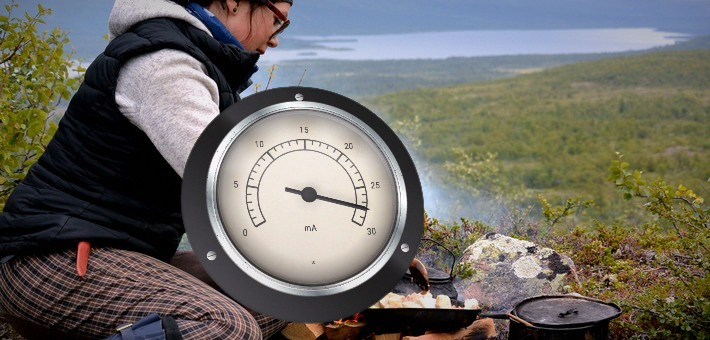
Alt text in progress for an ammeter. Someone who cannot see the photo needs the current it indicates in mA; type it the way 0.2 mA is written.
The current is 28 mA
